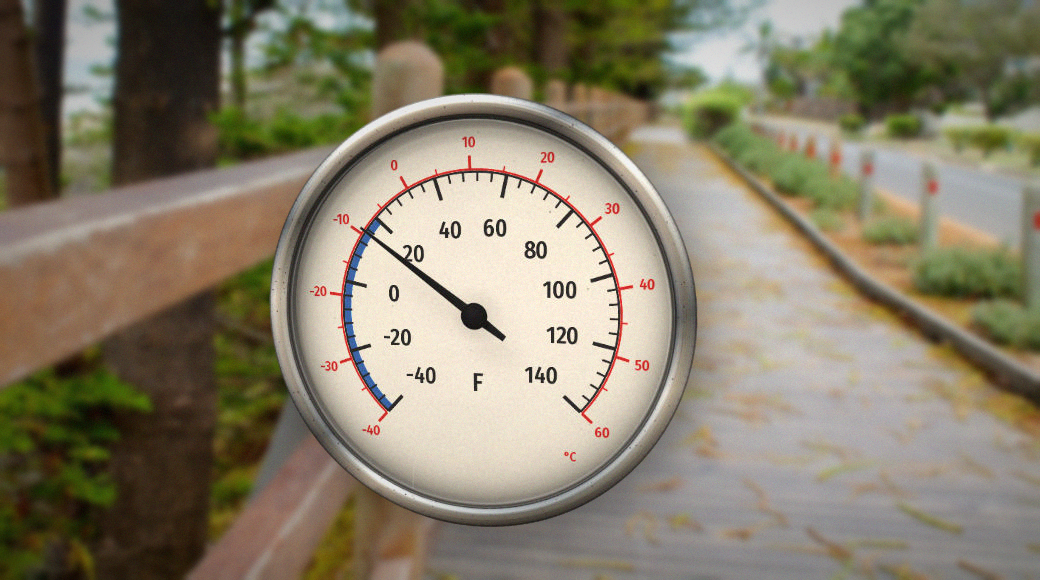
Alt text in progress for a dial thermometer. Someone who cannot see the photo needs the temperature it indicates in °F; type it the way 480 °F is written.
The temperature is 16 °F
